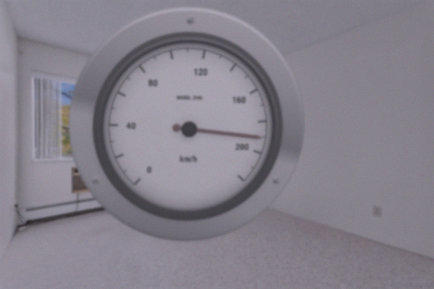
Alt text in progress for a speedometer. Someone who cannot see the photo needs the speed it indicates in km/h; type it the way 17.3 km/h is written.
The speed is 190 km/h
